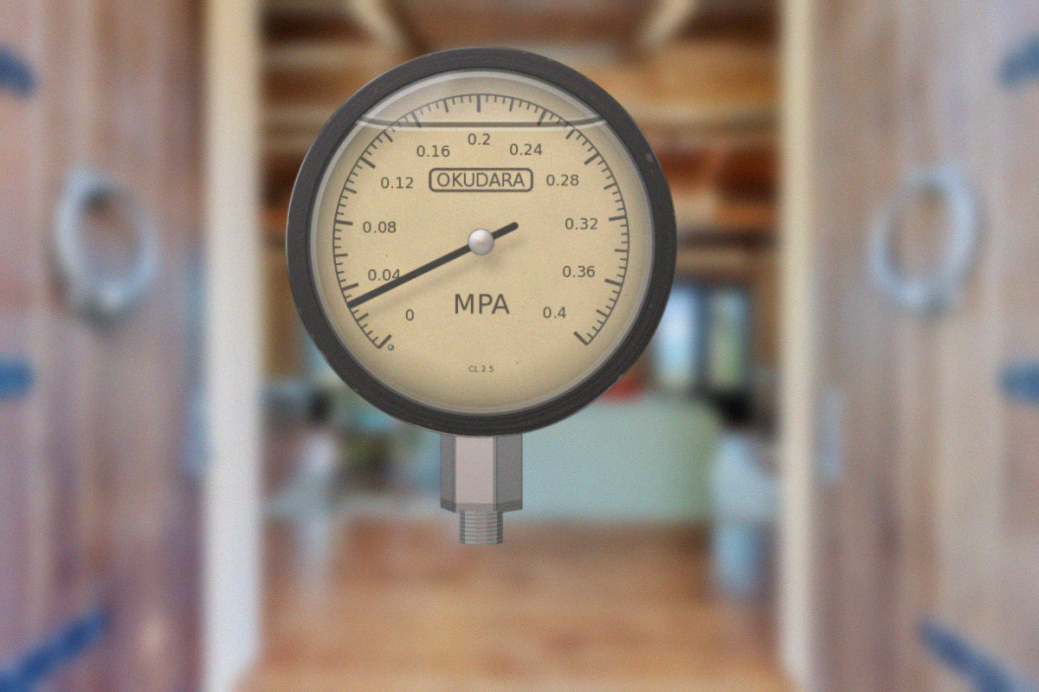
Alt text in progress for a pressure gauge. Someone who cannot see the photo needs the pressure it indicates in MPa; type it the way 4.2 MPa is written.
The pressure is 0.03 MPa
